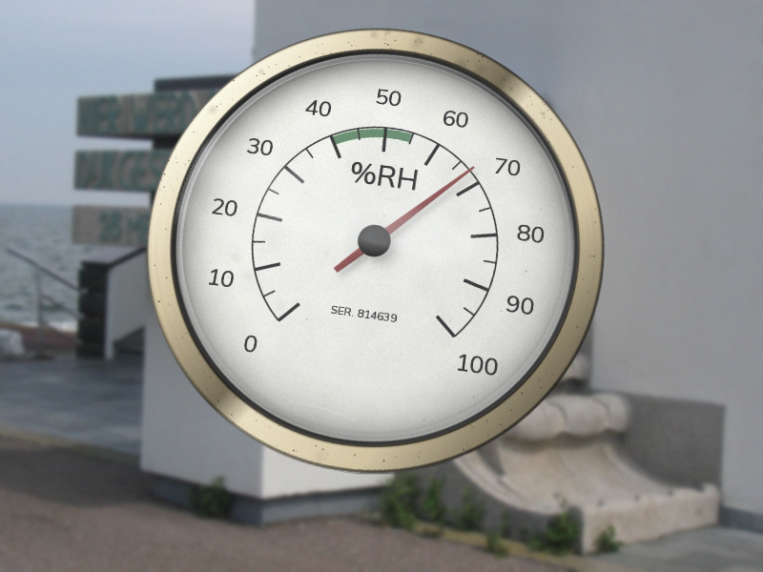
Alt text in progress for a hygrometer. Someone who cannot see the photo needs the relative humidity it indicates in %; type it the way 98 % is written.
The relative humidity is 67.5 %
